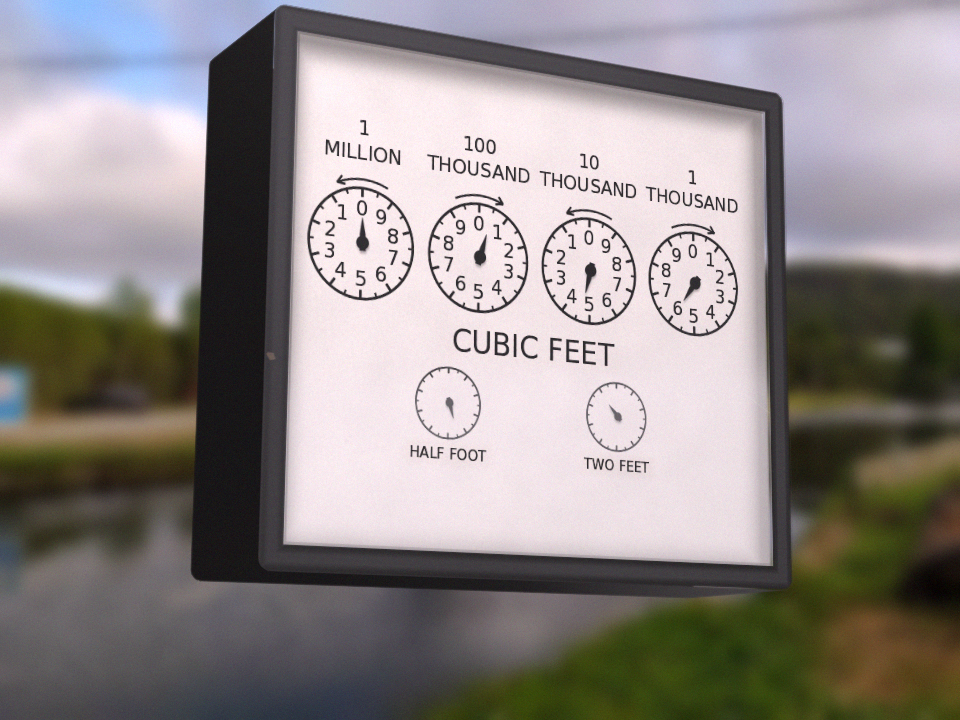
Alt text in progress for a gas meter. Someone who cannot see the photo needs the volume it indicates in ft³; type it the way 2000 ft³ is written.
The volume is 4600 ft³
